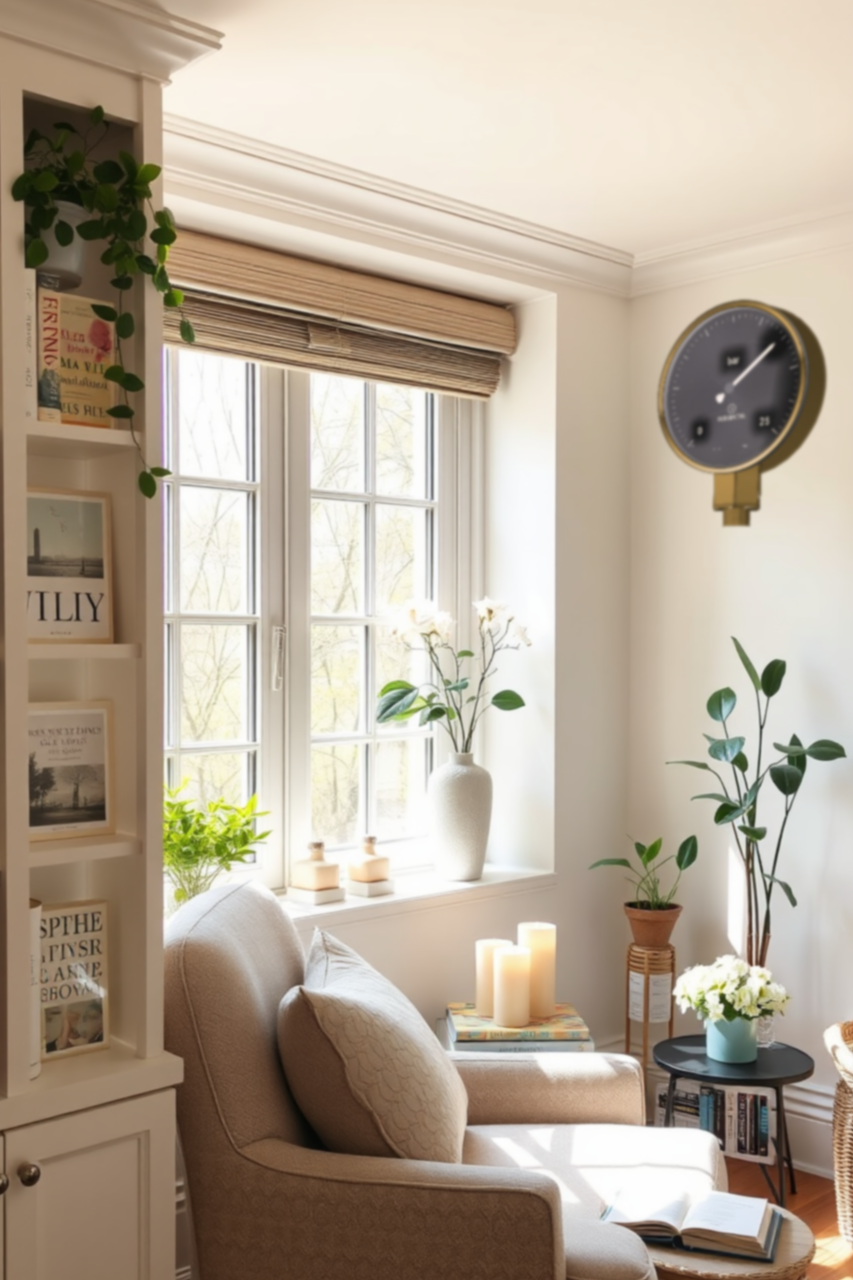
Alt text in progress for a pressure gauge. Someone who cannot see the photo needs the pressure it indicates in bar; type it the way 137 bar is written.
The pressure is 17.5 bar
